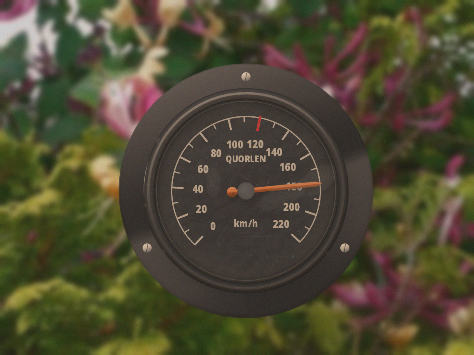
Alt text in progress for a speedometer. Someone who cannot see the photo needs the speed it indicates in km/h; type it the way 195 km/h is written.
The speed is 180 km/h
